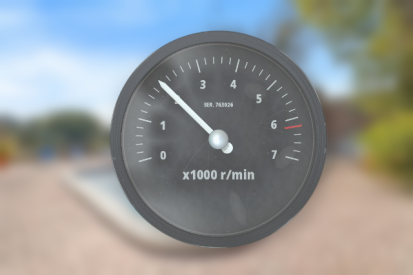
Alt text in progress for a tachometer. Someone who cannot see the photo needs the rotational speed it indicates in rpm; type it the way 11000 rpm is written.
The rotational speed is 2000 rpm
